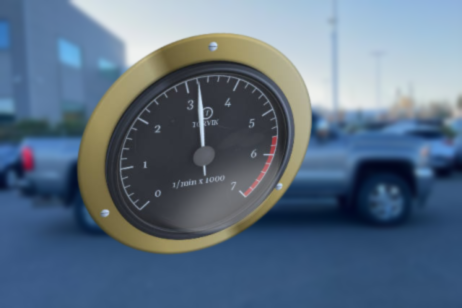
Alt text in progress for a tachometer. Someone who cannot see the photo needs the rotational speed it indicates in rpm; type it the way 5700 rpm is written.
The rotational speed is 3200 rpm
